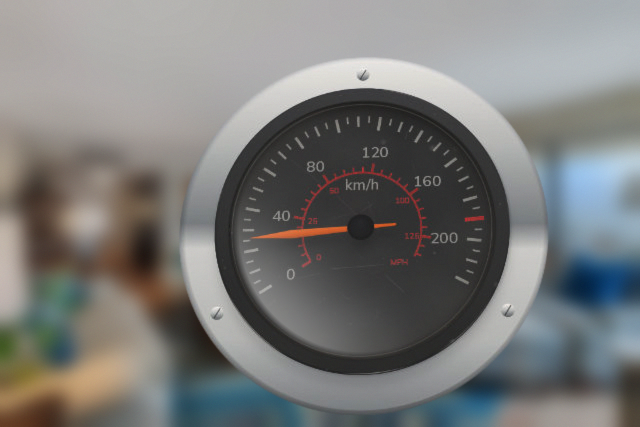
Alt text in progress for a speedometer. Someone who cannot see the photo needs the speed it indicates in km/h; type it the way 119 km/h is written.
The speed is 25 km/h
